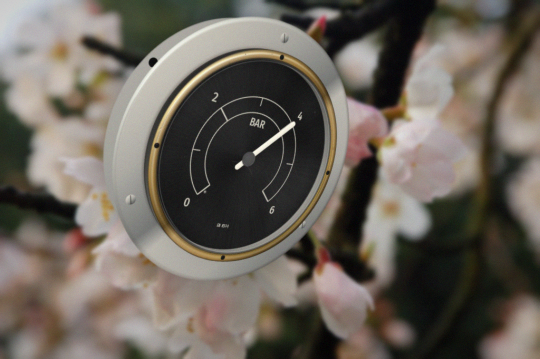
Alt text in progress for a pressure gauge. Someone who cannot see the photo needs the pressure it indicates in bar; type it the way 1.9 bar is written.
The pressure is 4 bar
